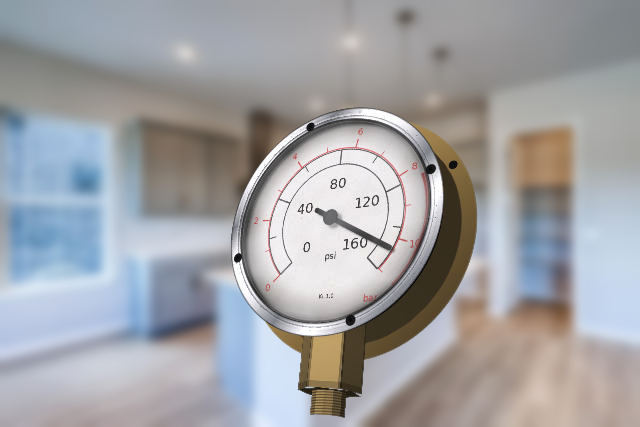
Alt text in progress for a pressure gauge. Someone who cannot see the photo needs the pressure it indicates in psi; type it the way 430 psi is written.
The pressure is 150 psi
